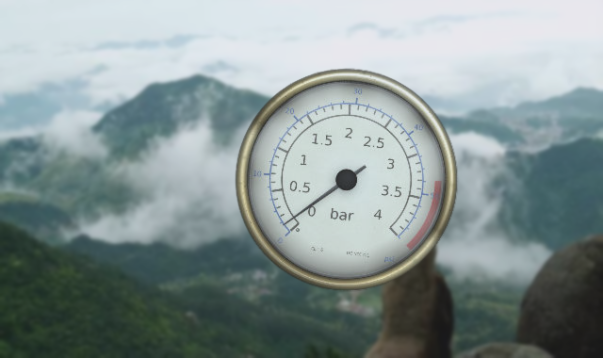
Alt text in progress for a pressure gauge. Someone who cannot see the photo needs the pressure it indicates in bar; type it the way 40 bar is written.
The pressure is 0.1 bar
